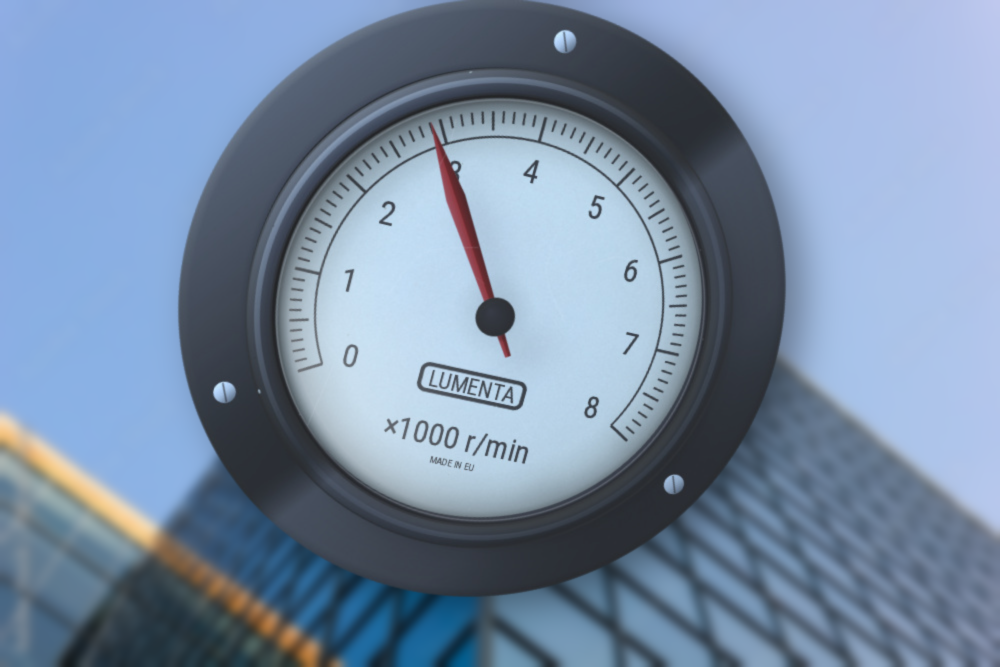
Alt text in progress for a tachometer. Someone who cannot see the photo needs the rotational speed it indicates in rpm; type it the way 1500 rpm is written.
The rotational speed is 2900 rpm
